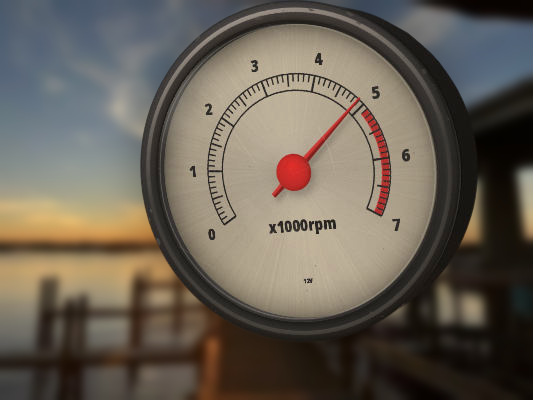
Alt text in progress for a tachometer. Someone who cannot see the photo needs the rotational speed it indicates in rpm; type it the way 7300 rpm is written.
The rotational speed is 4900 rpm
